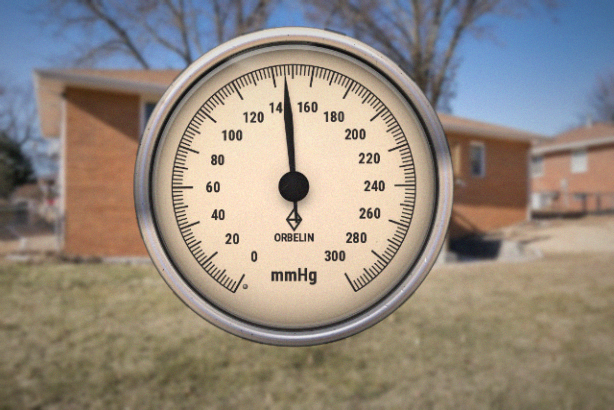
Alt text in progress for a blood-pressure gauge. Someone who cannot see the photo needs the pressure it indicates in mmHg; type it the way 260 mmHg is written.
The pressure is 146 mmHg
